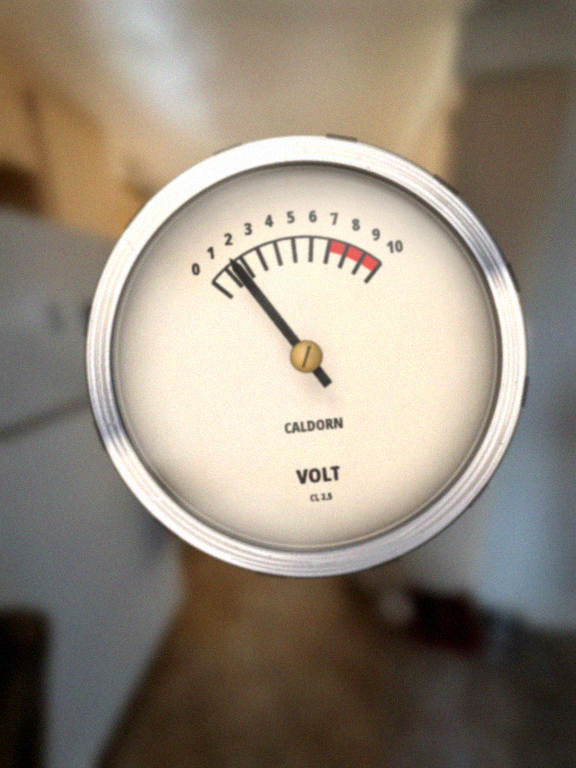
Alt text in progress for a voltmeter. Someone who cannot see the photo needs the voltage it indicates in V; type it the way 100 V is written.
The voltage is 1.5 V
